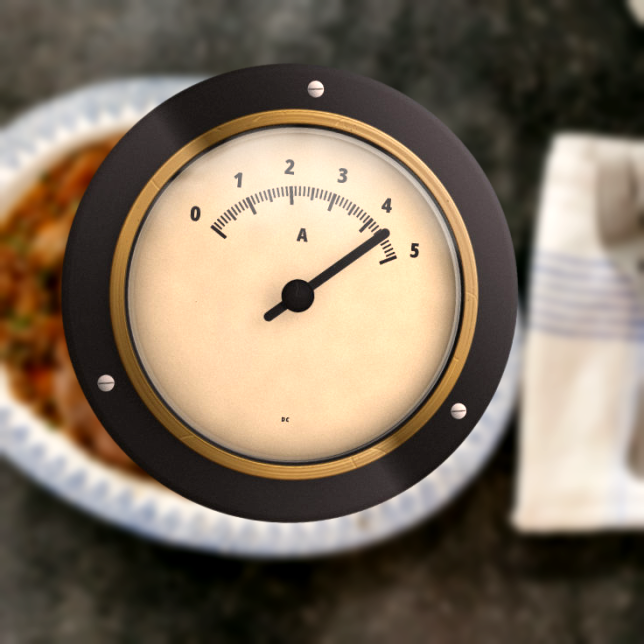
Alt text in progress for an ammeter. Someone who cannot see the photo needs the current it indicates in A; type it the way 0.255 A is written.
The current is 4.4 A
